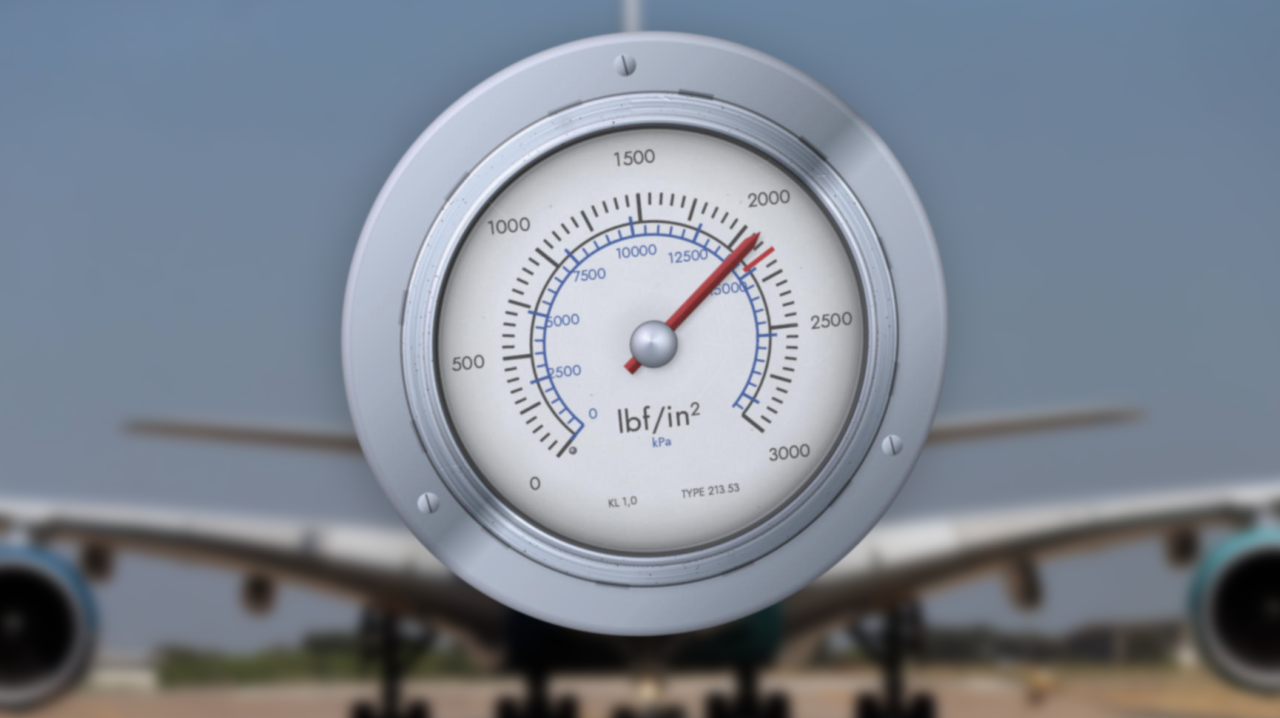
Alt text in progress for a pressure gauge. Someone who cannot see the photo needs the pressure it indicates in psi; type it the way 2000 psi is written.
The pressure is 2050 psi
